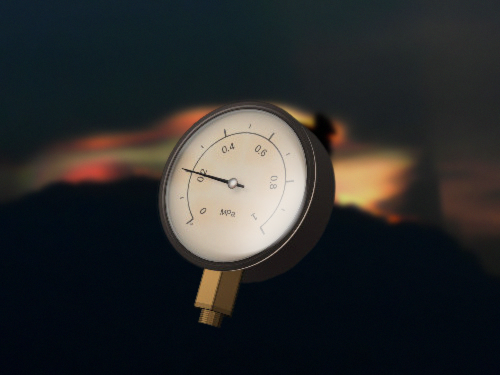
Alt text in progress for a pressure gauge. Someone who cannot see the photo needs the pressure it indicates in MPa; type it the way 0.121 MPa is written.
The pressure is 0.2 MPa
